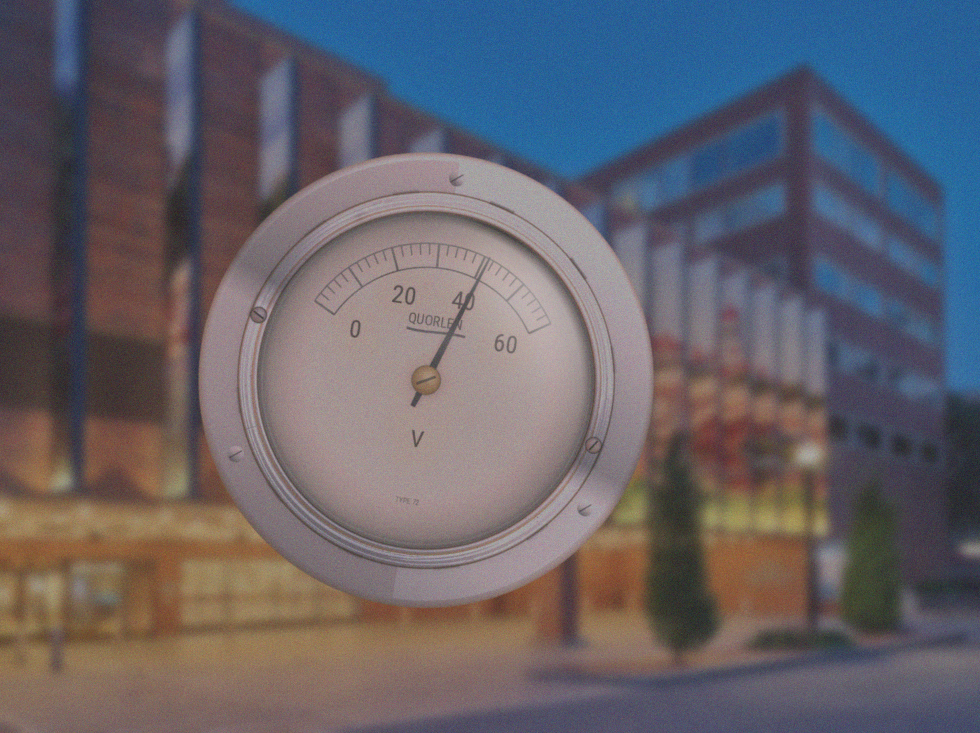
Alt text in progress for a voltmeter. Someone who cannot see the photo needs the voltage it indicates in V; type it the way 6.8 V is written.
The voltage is 41 V
